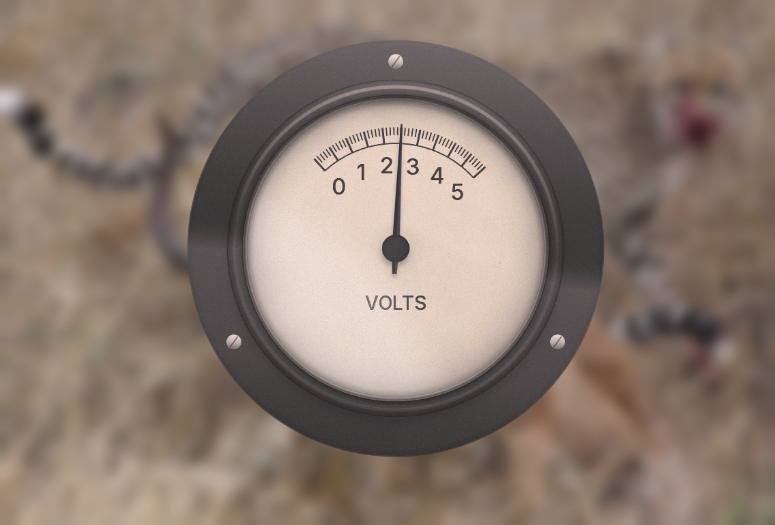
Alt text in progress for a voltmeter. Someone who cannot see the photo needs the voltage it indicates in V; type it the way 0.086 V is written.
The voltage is 2.5 V
